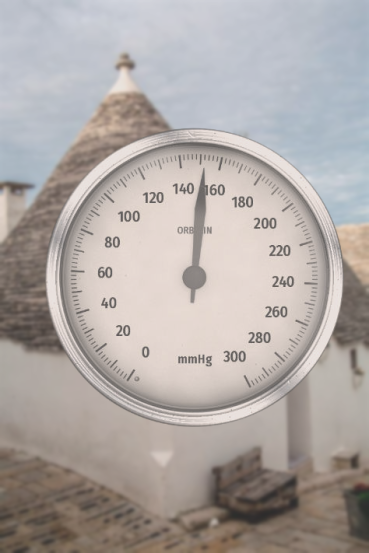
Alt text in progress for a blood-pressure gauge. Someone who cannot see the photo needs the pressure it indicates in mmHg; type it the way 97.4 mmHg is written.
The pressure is 152 mmHg
